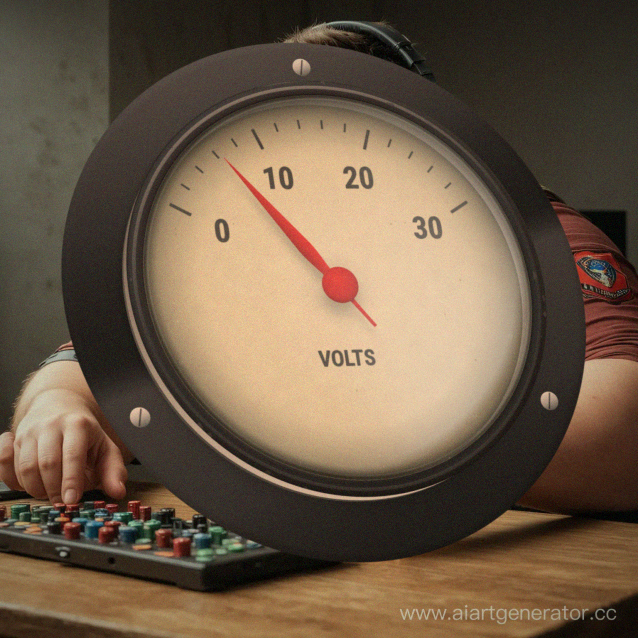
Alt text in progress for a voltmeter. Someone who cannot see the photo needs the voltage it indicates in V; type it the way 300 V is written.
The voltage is 6 V
